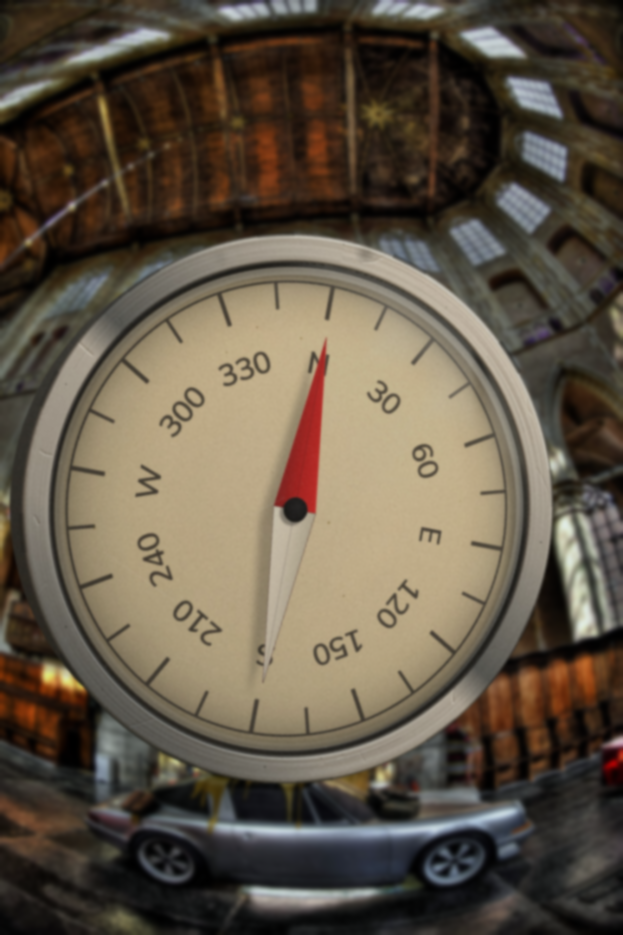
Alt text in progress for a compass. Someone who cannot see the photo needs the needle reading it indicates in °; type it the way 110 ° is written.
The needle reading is 0 °
